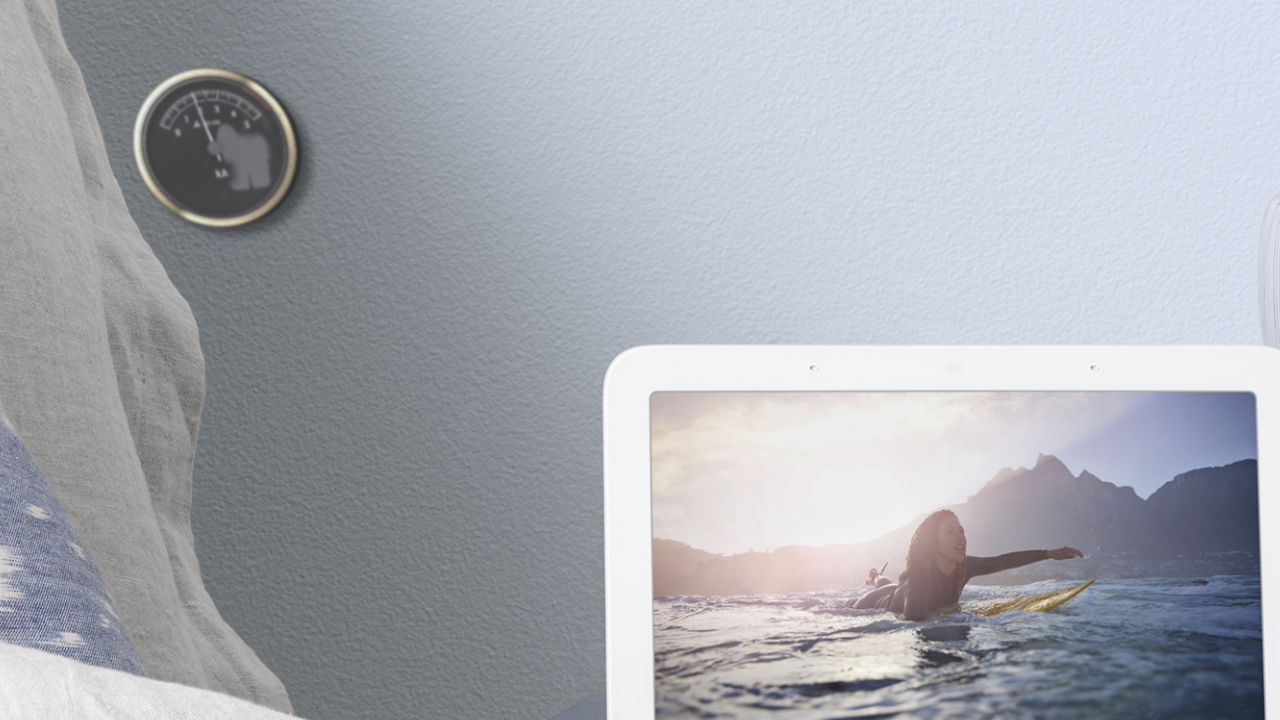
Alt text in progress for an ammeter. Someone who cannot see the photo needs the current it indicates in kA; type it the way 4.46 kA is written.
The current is 2 kA
